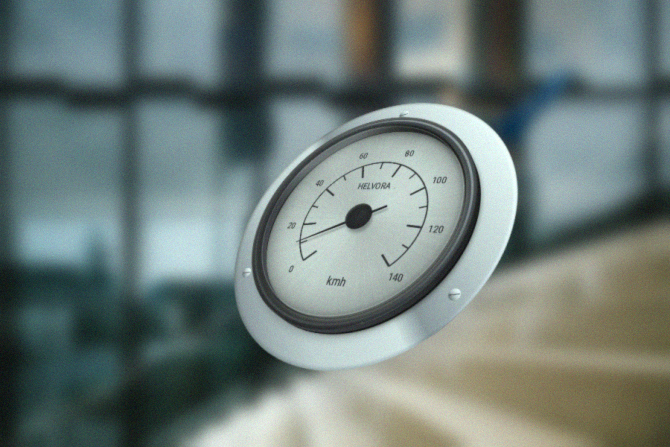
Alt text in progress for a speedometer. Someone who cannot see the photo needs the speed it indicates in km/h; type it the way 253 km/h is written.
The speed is 10 km/h
